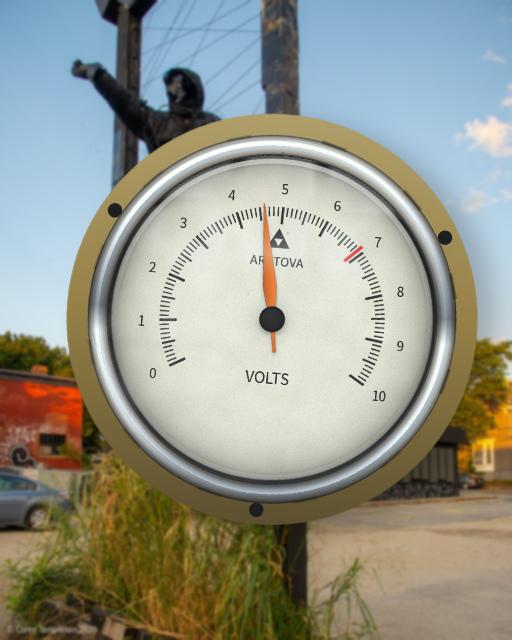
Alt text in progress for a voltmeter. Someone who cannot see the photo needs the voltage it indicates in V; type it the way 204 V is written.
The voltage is 4.6 V
